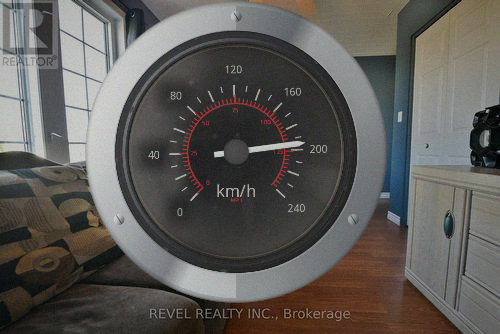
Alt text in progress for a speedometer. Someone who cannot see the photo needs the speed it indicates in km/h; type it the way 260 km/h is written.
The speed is 195 km/h
